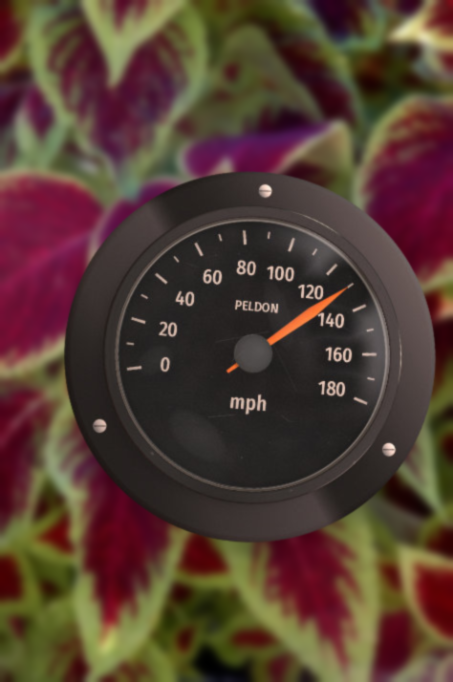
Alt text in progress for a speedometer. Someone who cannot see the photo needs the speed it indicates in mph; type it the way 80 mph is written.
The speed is 130 mph
